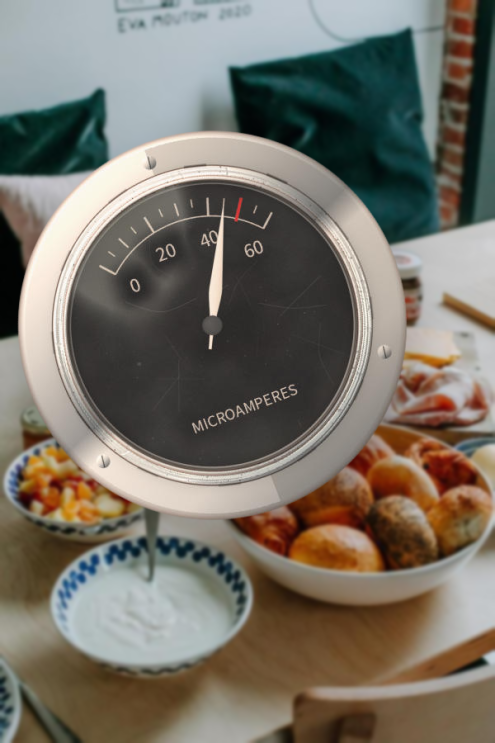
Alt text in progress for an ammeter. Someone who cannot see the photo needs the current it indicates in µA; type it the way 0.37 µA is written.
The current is 45 µA
